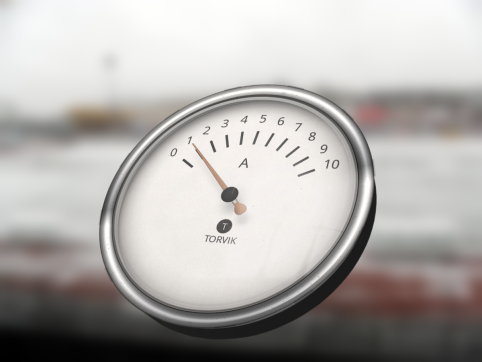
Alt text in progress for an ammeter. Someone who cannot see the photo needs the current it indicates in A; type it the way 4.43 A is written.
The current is 1 A
